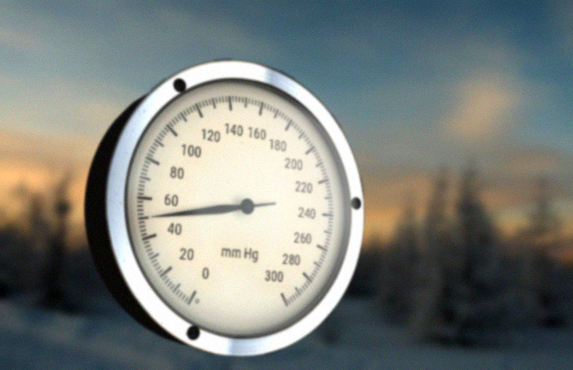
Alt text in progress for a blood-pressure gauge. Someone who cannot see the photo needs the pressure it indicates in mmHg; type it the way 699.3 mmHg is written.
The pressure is 50 mmHg
